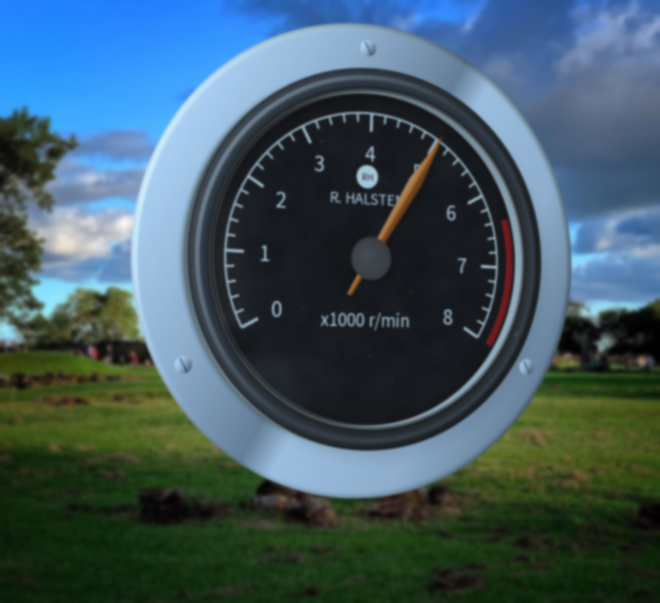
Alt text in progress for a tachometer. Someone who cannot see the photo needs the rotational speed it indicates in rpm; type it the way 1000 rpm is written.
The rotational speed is 5000 rpm
